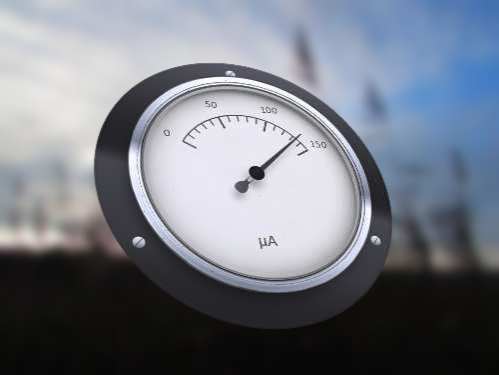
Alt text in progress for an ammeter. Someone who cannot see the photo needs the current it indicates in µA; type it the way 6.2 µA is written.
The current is 135 µA
